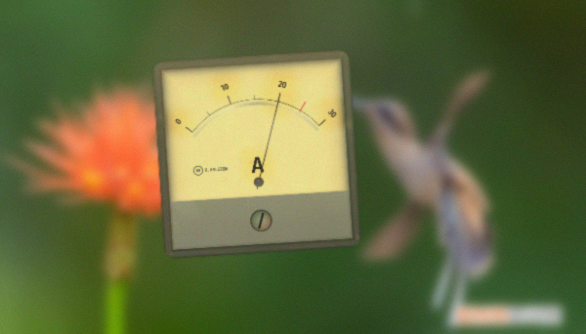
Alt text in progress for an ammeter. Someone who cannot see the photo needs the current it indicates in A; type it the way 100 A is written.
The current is 20 A
